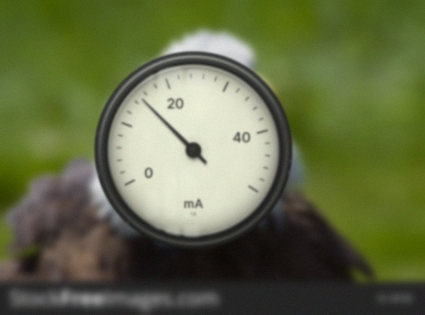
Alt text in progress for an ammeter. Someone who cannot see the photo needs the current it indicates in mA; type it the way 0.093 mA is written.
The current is 15 mA
